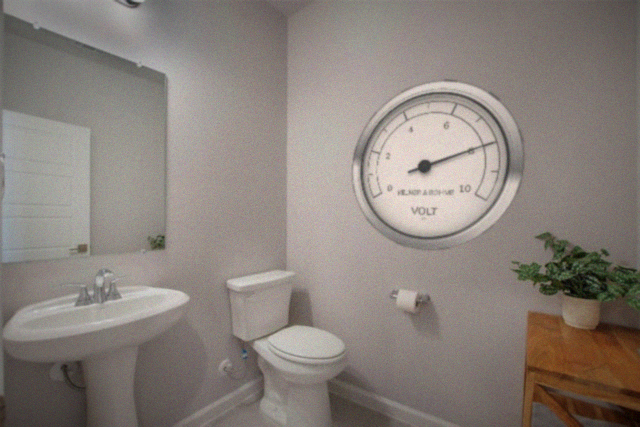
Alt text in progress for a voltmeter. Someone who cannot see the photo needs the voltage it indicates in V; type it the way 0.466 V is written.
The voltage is 8 V
